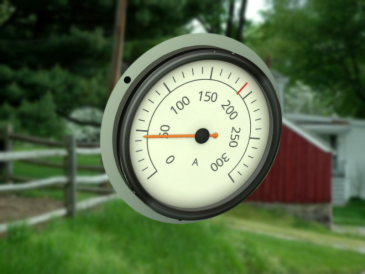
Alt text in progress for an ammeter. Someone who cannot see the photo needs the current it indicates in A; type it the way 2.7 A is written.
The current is 45 A
